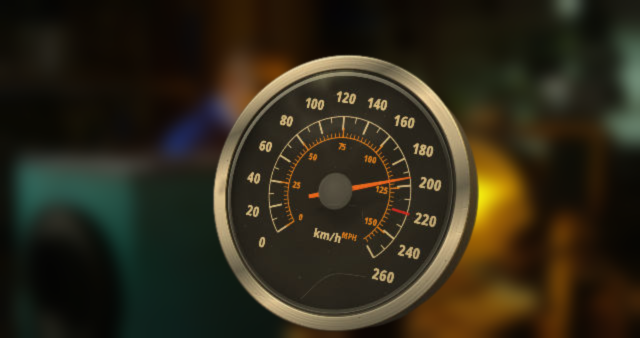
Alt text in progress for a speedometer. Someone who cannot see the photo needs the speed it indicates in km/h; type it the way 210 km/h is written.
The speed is 195 km/h
